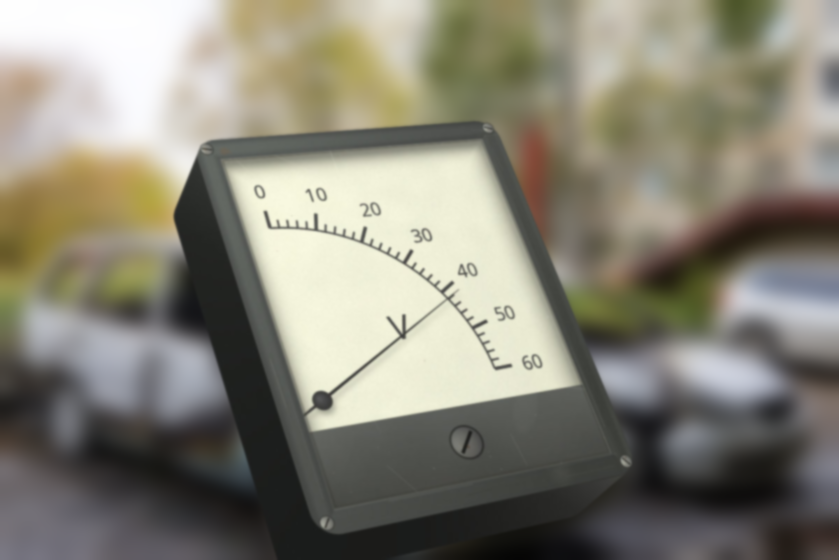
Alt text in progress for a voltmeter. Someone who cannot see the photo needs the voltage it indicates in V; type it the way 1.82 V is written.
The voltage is 42 V
